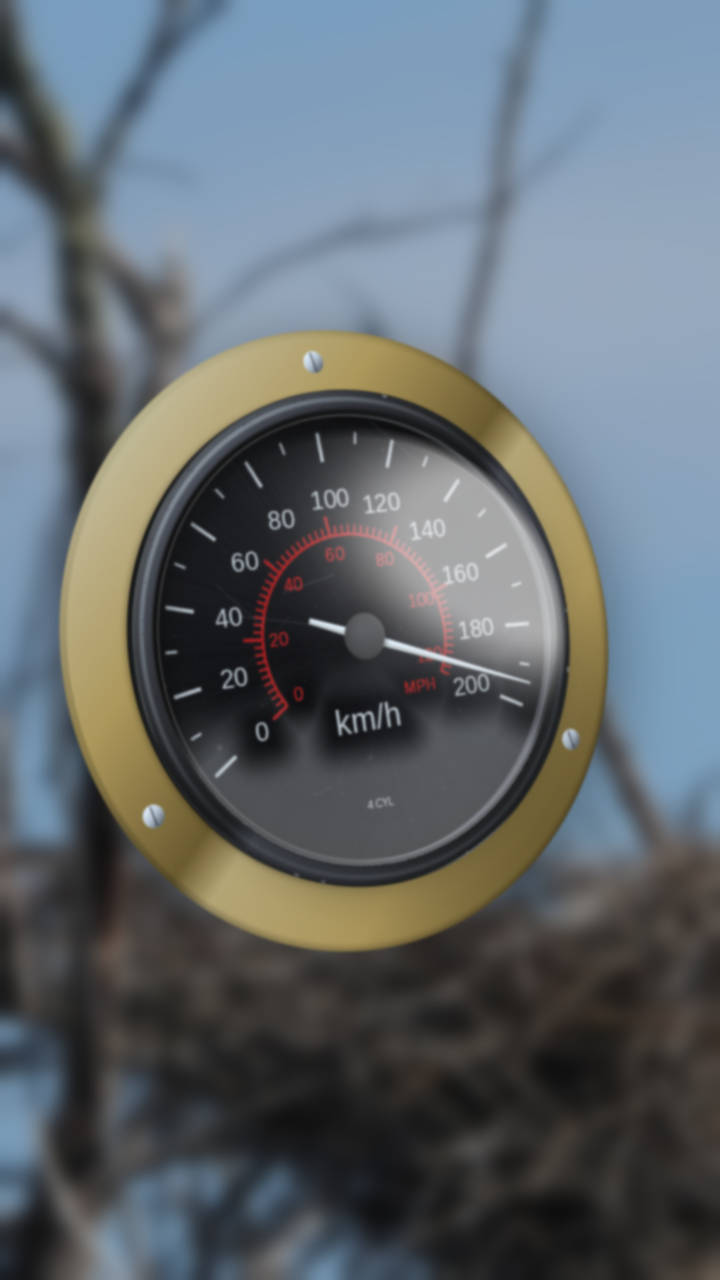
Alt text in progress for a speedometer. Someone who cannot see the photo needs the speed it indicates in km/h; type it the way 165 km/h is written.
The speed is 195 km/h
